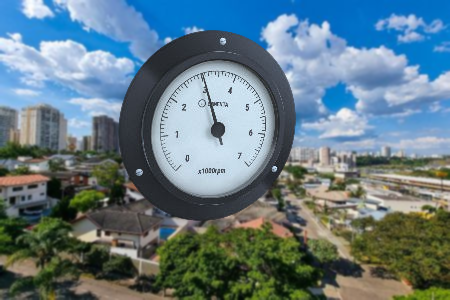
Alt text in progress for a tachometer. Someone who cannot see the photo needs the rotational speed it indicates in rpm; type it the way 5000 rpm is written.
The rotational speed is 3000 rpm
